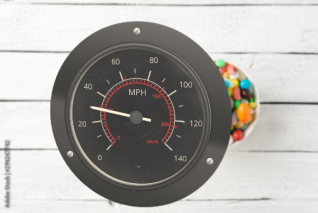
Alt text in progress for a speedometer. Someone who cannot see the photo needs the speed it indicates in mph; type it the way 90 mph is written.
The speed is 30 mph
